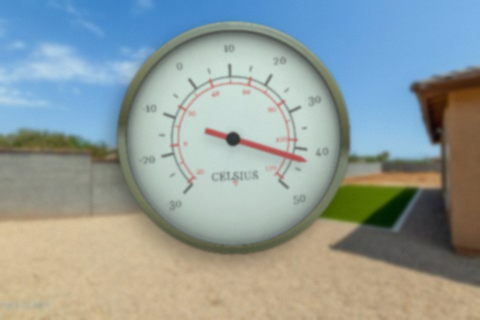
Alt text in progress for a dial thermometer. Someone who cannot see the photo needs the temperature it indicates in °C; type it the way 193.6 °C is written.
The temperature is 42.5 °C
